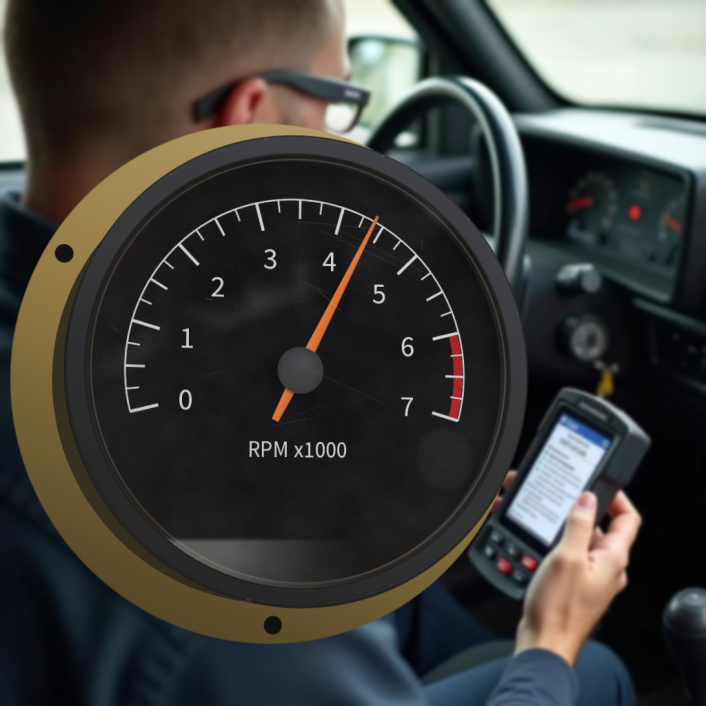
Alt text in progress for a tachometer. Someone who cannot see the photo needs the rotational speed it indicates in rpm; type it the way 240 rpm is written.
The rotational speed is 4375 rpm
